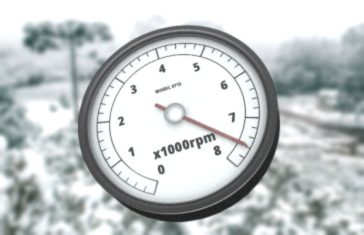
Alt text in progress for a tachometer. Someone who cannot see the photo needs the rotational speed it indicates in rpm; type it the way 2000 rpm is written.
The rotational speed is 7600 rpm
